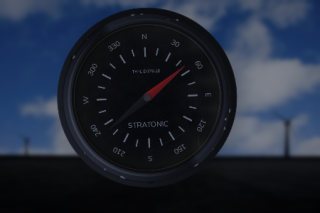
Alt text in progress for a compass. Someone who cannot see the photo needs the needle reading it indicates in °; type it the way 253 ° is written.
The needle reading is 52.5 °
